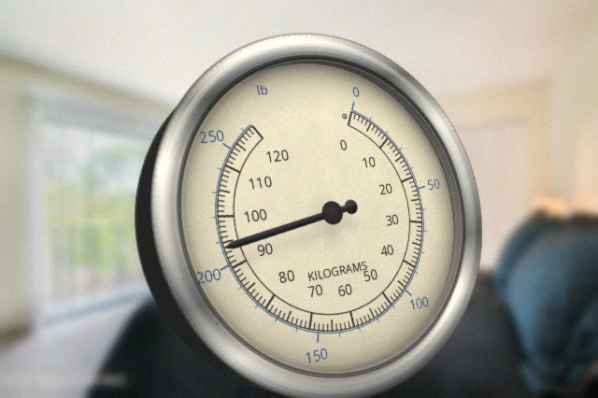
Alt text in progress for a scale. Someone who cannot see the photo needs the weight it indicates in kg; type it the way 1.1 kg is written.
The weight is 94 kg
